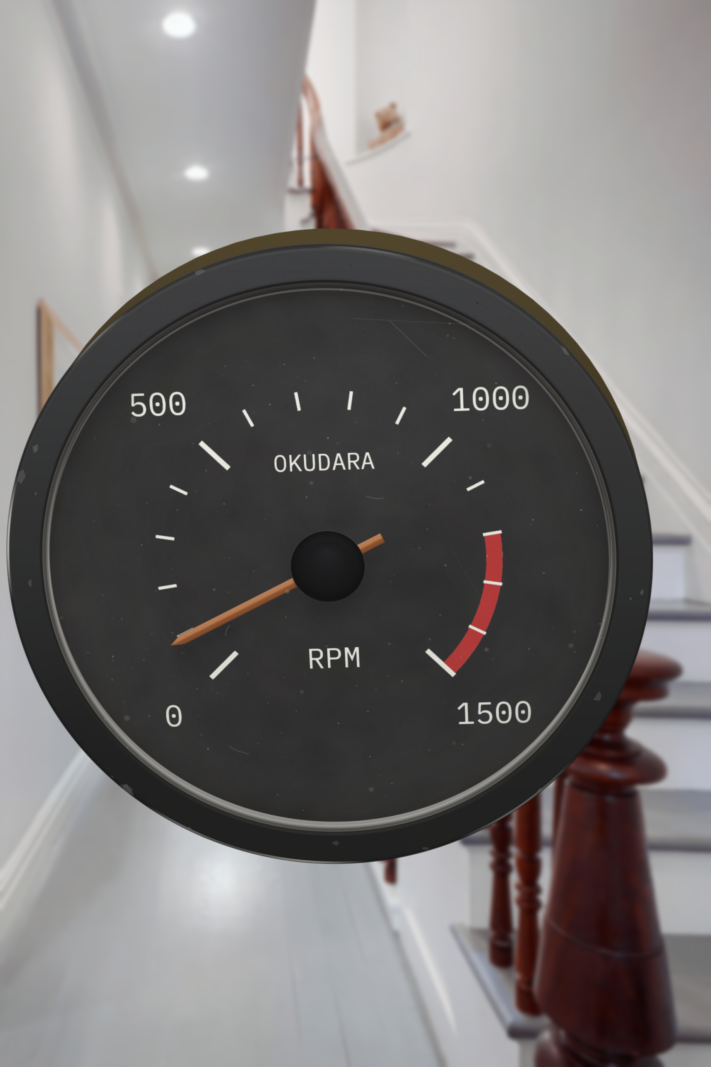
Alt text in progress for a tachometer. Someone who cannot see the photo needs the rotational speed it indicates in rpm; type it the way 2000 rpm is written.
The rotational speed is 100 rpm
